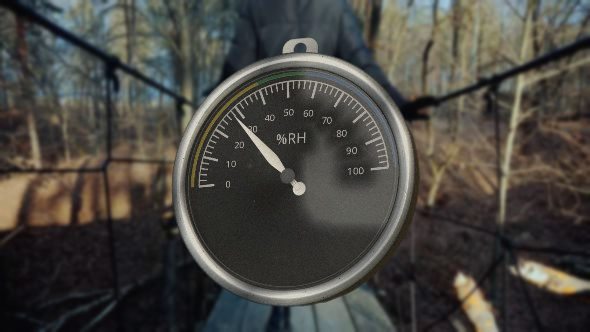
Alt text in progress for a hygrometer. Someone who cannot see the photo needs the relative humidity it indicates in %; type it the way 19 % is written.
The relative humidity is 28 %
